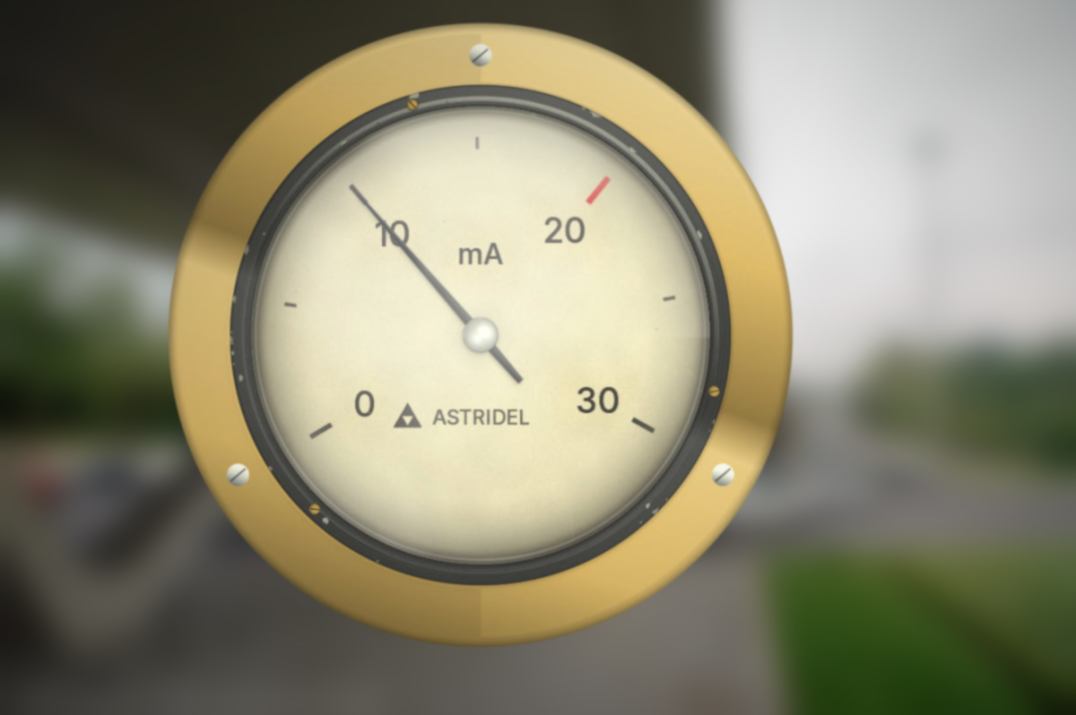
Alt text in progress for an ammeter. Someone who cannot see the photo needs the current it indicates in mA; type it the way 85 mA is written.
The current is 10 mA
